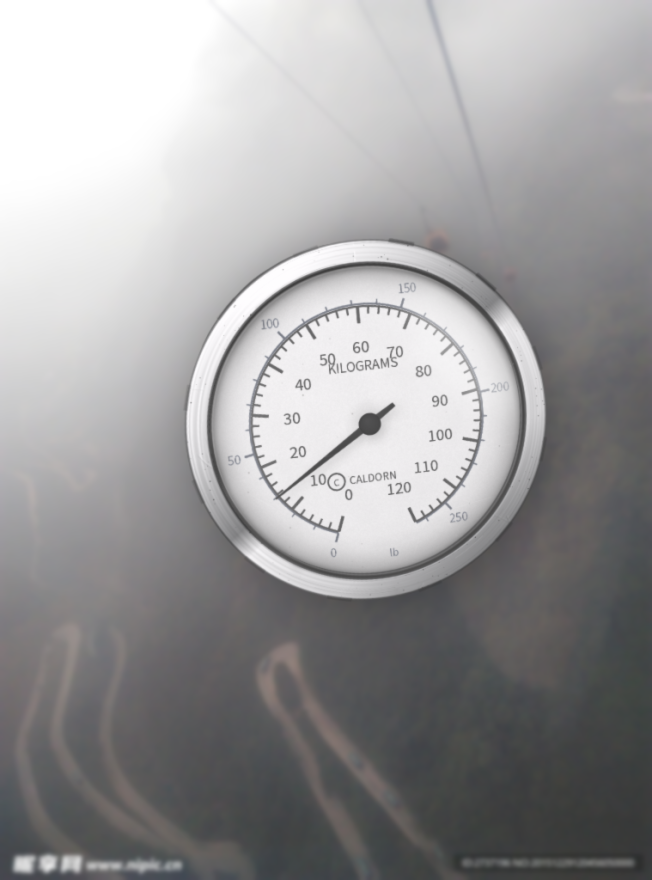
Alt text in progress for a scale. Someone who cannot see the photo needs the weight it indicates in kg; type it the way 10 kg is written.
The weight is 14 kg
